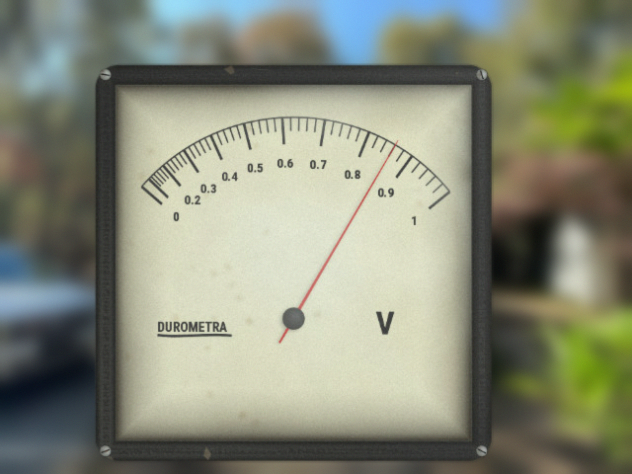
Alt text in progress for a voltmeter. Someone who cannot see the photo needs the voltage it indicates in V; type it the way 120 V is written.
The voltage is 0.86 V
